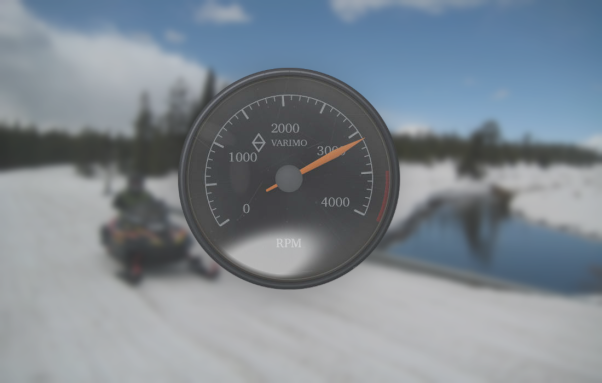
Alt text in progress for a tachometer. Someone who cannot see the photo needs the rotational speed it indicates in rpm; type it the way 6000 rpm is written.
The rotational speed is 3100 rpm
